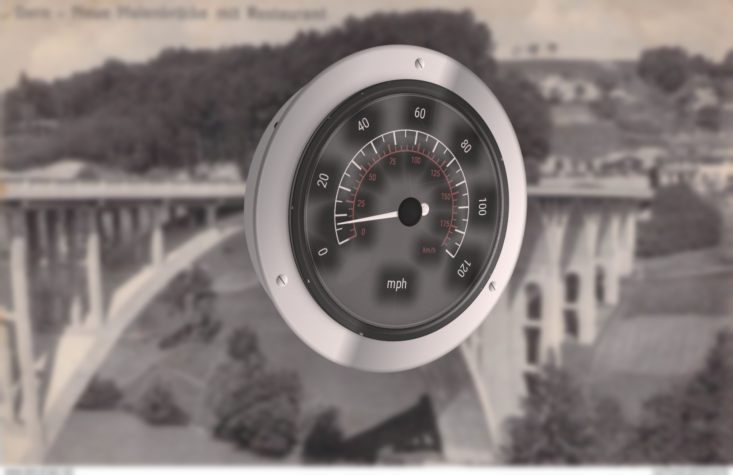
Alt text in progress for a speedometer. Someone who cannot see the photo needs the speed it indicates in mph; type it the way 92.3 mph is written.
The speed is 7.5 mph
